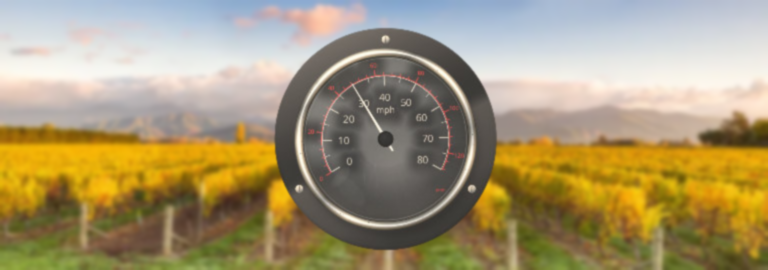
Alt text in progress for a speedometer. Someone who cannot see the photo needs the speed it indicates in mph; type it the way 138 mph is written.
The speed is 30 mph
